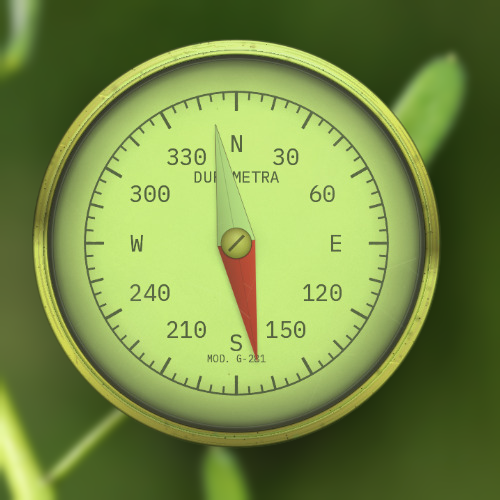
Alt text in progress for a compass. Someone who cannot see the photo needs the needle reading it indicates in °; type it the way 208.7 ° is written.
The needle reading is 170 °
